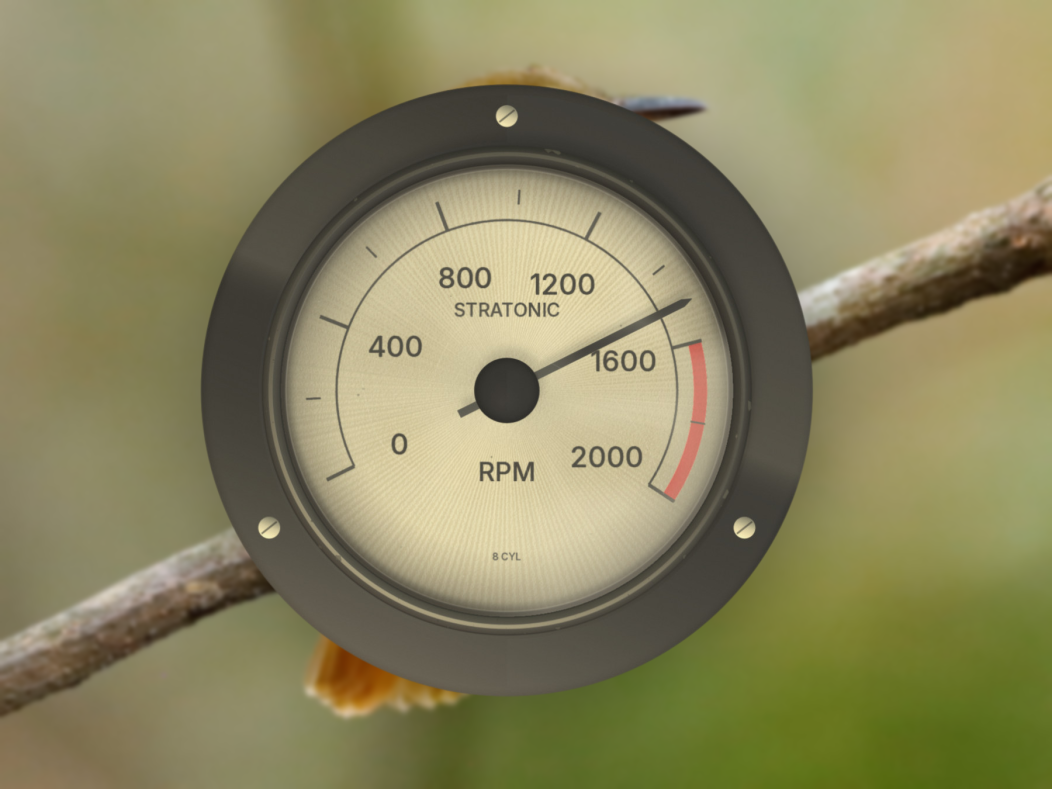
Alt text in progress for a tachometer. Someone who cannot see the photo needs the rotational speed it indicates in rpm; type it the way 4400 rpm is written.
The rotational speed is 1500 rpm
